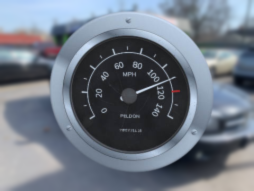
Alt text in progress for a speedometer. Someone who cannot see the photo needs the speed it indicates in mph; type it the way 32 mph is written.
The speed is 110 mph
